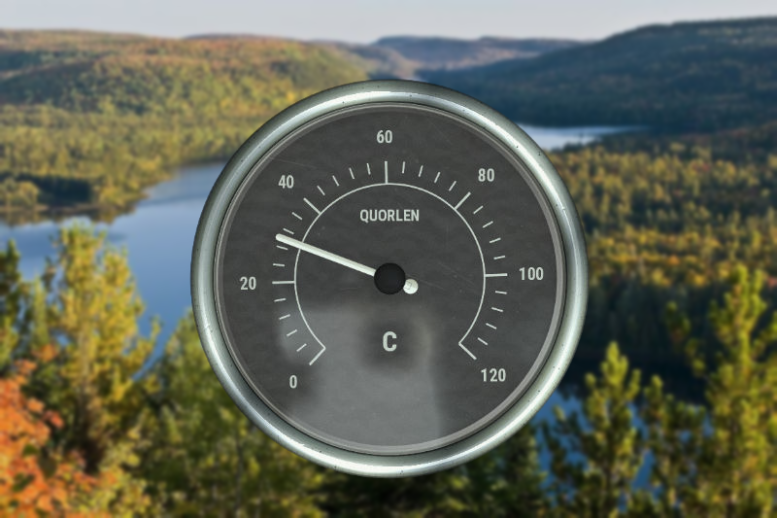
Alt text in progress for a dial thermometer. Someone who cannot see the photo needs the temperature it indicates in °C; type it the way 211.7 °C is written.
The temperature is 30 °C
